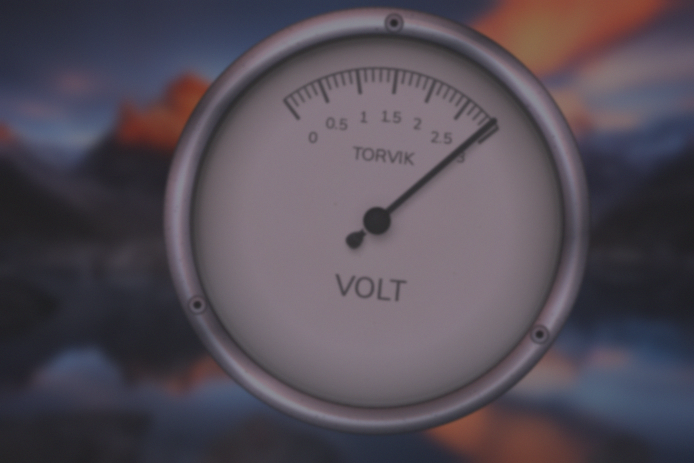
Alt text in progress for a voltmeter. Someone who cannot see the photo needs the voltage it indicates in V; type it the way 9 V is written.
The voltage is 2.9 V
